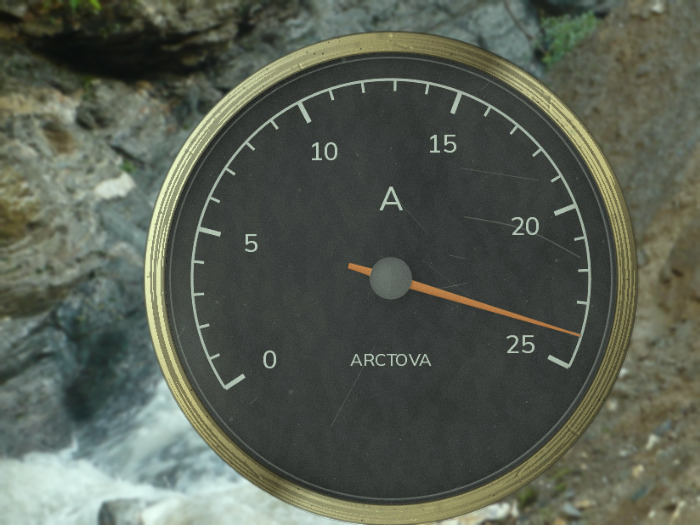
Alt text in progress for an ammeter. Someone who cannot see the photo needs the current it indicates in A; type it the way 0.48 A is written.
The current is 24 A
